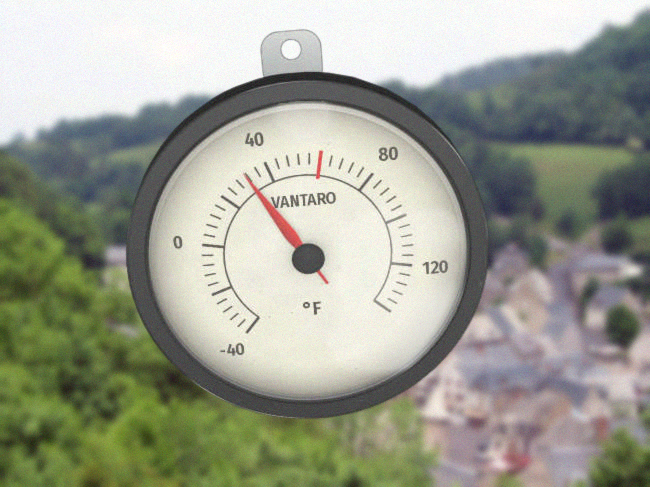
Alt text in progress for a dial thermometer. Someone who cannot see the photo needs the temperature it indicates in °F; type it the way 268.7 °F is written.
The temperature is 32 °F
